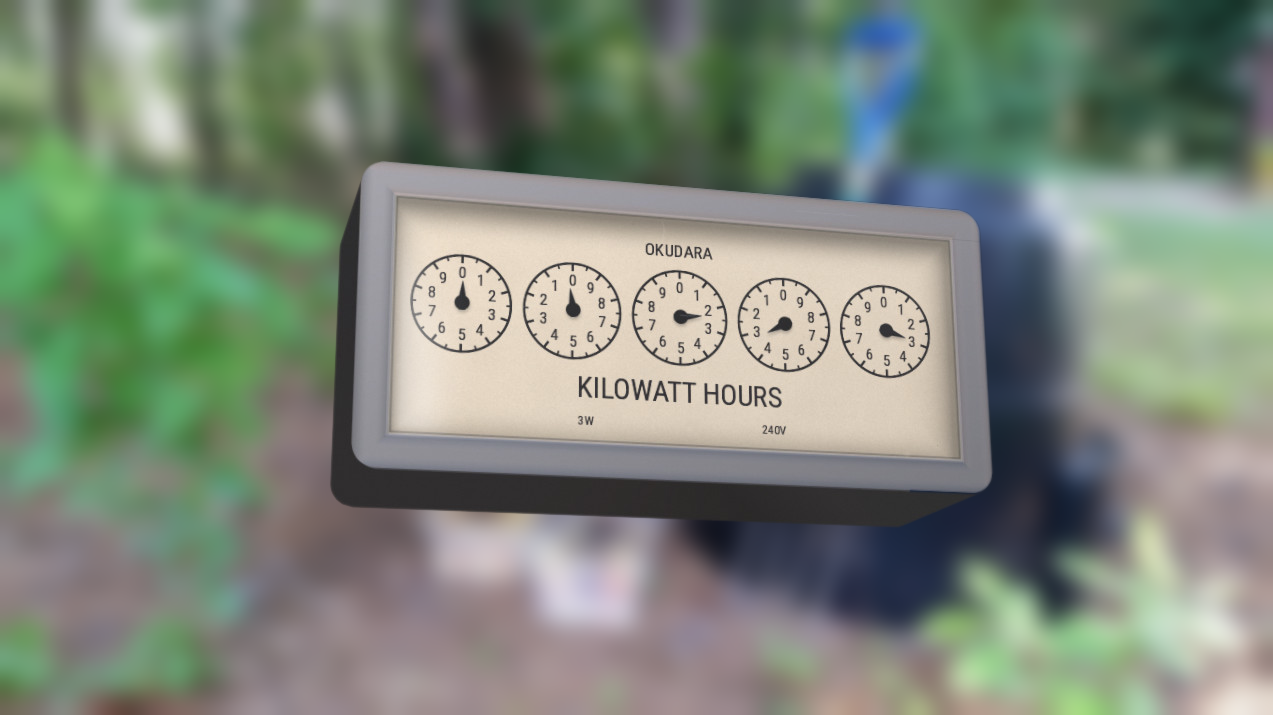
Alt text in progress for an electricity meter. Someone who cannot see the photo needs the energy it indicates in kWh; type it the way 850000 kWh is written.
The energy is 233 kWh
